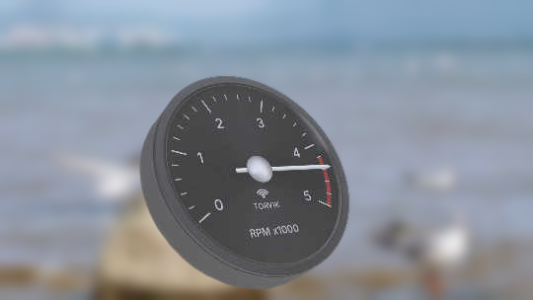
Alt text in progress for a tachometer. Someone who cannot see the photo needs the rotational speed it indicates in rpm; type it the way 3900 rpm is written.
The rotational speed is 4400 rpm
